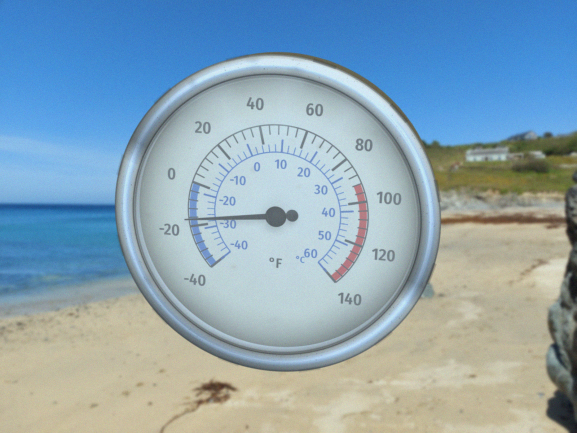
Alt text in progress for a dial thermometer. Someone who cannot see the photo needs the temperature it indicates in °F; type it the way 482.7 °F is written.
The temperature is -16 °F
